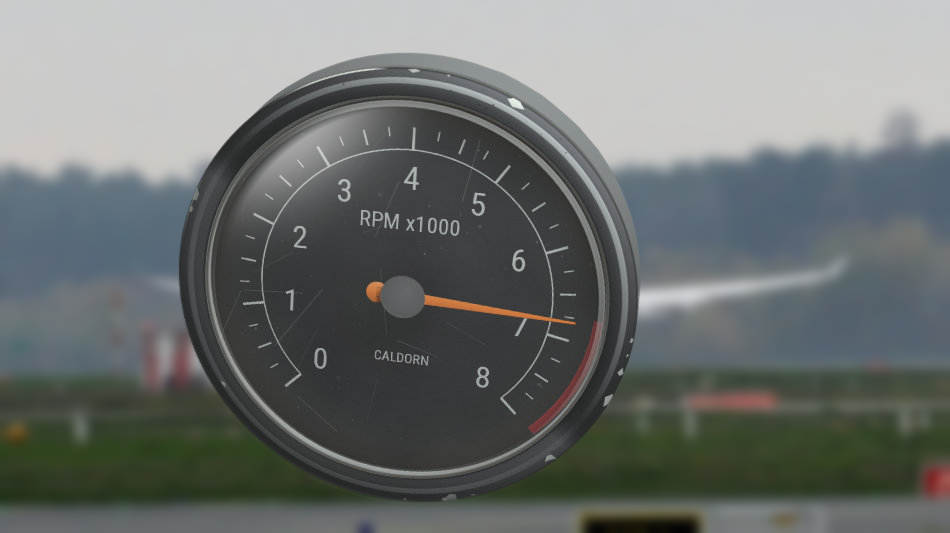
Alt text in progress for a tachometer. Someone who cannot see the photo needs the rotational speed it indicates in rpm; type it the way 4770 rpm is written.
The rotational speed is 6750 rpm
